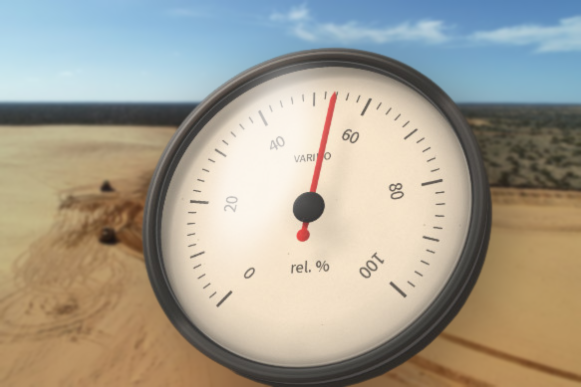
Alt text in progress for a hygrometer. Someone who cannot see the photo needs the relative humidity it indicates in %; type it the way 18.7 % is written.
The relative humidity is 54 %
